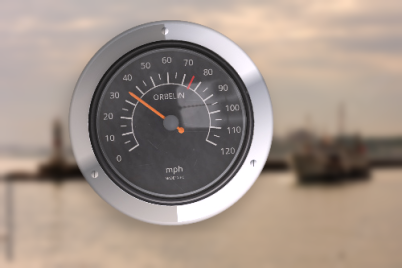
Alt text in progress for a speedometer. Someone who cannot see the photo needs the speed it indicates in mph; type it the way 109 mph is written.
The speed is 35 mph
